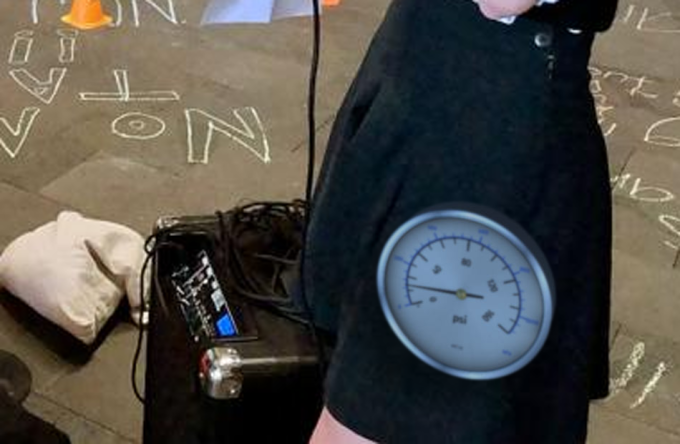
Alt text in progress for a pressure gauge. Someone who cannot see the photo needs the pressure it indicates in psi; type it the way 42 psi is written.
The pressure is 15 psi
